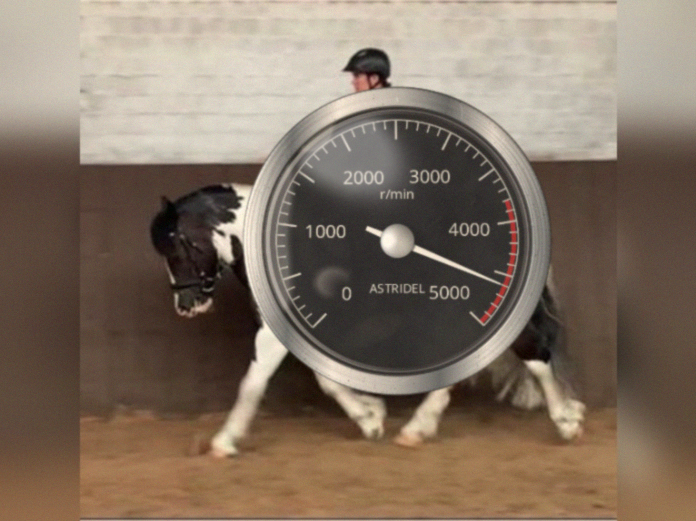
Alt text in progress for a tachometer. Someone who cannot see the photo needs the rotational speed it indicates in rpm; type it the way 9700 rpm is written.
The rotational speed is 4600 rpm
